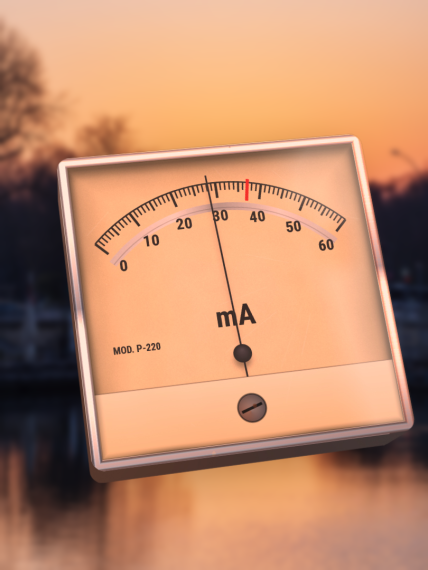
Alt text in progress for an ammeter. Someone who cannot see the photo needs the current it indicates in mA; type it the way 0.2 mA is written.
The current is 28 mA
